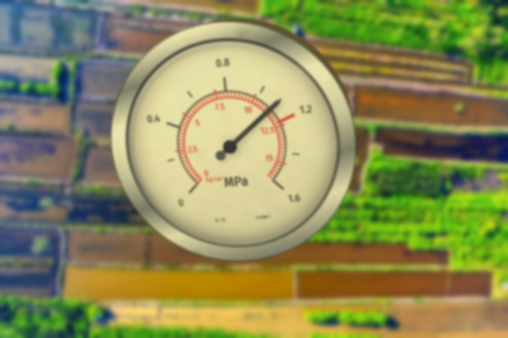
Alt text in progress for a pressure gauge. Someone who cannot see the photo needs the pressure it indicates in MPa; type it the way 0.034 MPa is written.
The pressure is 1.1 MPa
